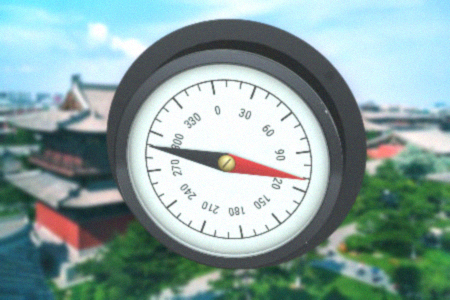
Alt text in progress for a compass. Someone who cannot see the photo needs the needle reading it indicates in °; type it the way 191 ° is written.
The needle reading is 110 °
